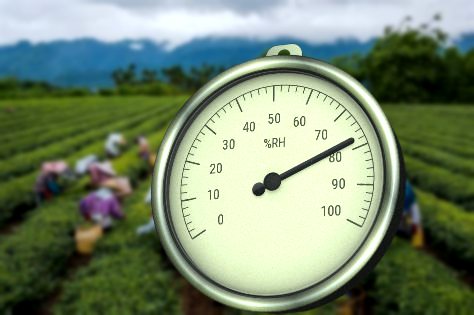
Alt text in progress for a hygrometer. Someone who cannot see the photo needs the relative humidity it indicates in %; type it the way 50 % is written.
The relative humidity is 78 %
